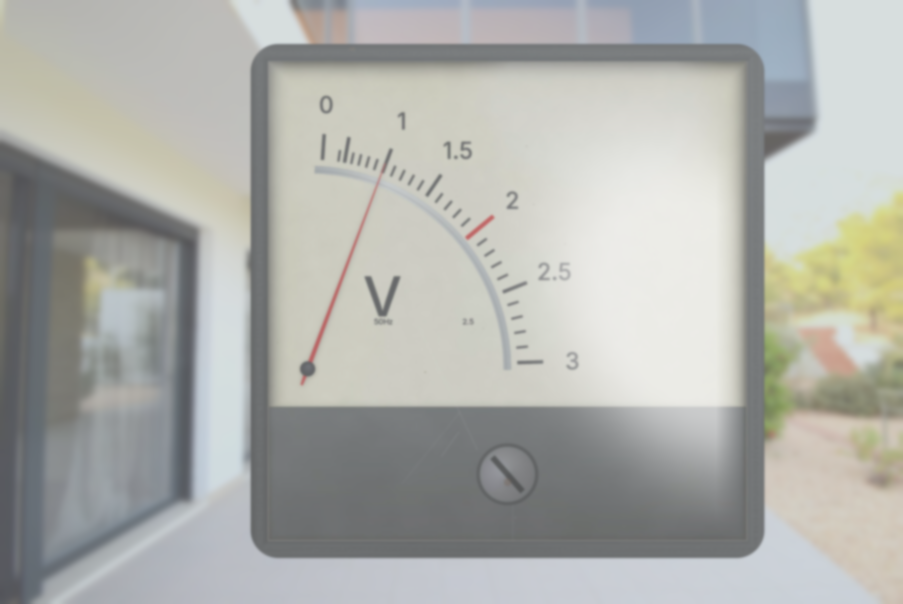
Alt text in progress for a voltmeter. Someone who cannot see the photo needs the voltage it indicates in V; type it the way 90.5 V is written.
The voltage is 1 V
